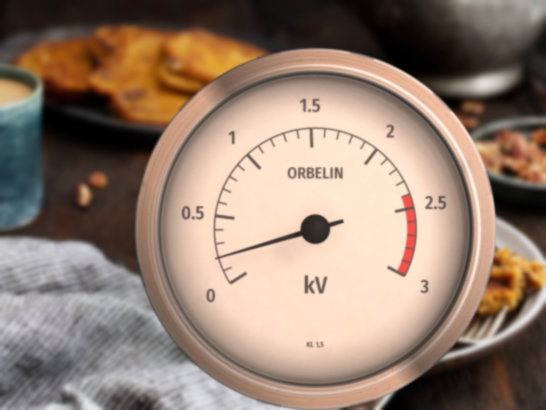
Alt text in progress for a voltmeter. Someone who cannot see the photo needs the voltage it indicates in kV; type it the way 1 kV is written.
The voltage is 0.2 kV
